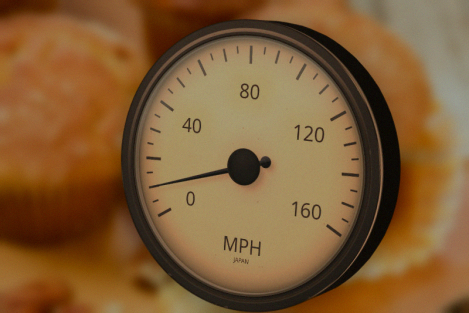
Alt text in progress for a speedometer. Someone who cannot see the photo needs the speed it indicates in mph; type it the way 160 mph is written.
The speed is 10 mph
